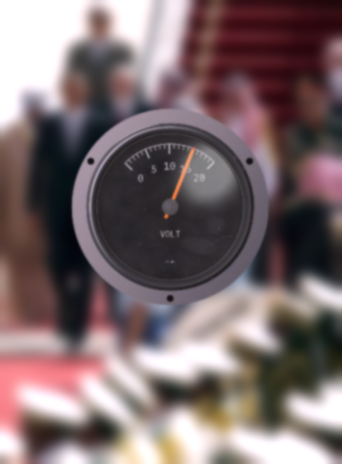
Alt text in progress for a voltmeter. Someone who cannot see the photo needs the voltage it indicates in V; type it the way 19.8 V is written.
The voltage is 15 V
